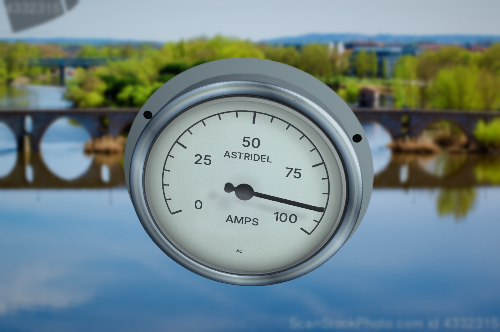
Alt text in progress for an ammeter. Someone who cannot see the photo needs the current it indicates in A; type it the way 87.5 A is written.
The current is 90 A
